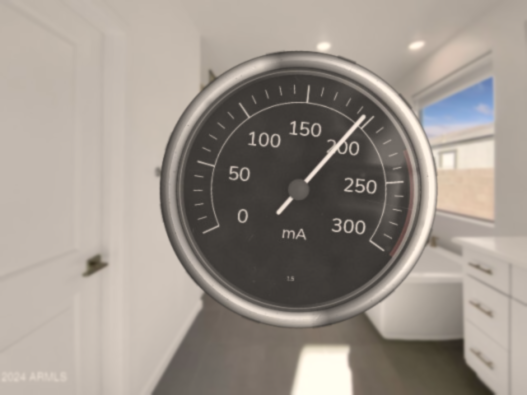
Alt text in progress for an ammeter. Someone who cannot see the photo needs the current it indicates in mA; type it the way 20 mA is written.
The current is 195 mA
